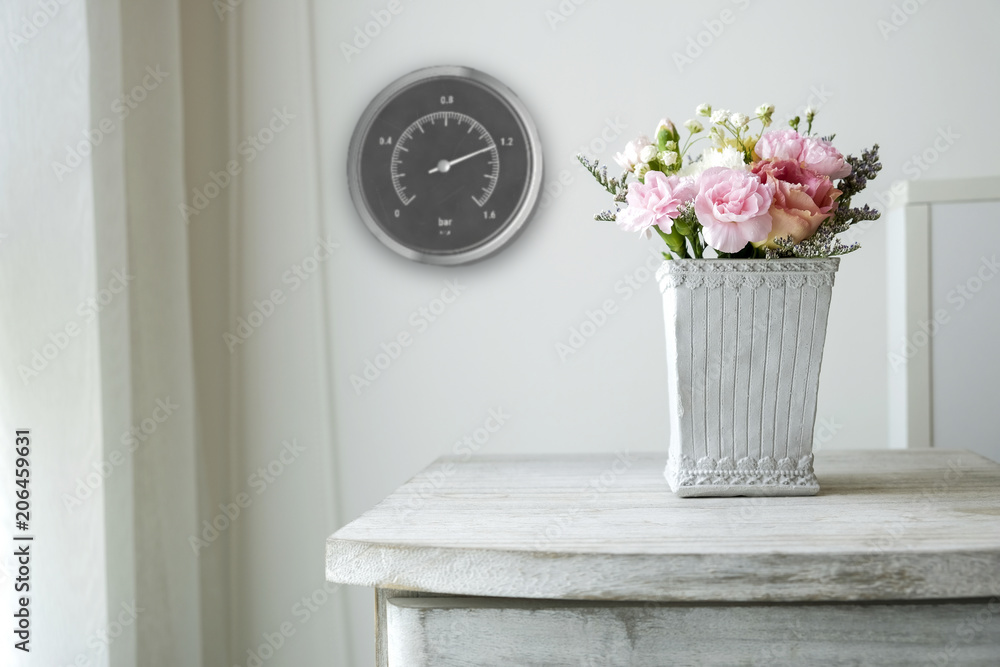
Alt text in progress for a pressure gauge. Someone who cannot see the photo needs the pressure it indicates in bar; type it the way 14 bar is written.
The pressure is 1.2 bar
